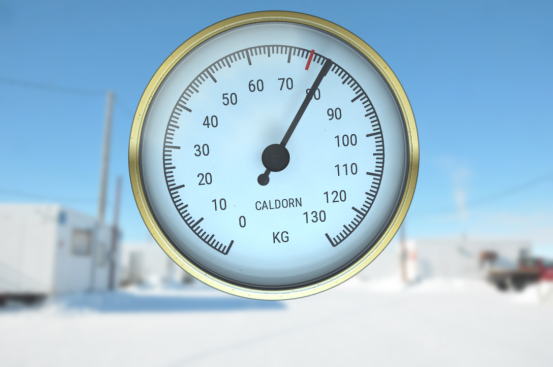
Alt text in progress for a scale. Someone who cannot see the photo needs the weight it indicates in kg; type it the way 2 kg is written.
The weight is 79 kg
